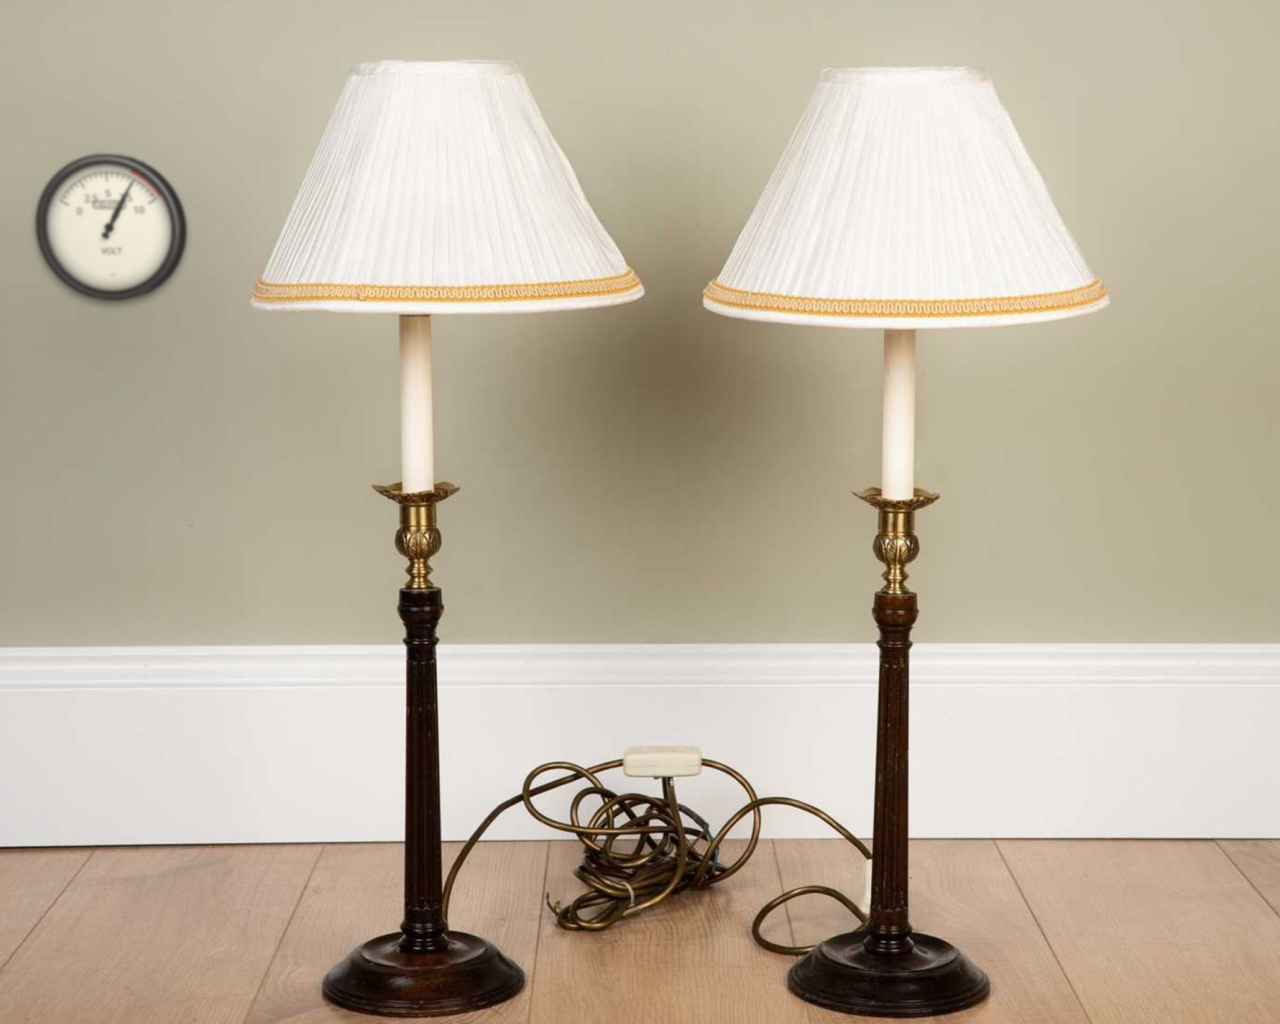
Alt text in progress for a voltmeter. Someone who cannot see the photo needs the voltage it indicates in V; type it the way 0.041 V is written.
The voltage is 7.5 V
